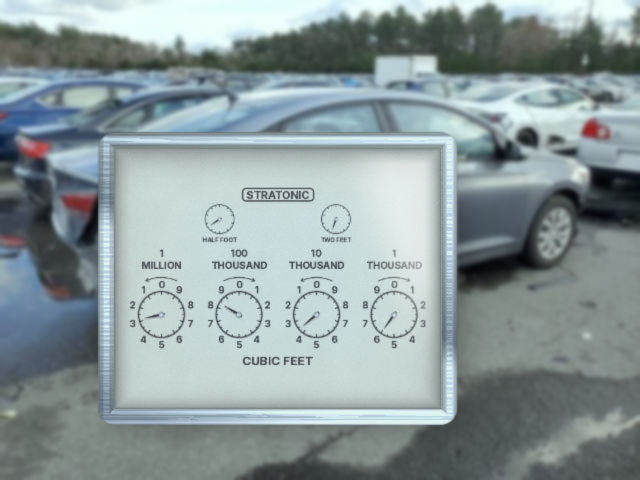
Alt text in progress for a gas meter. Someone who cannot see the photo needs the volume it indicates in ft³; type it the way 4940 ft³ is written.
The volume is 283600 ft³
